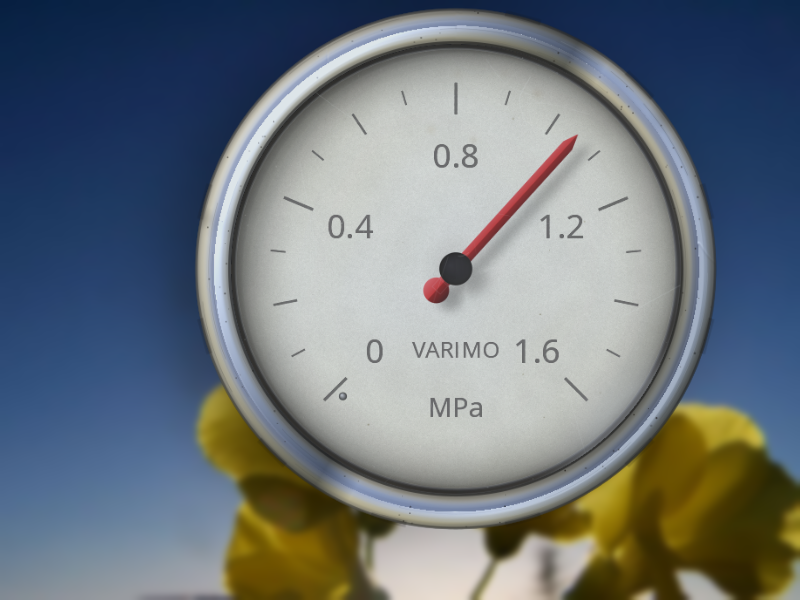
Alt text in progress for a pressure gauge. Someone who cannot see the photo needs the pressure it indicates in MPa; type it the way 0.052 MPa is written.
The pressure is 1.05 MPa
